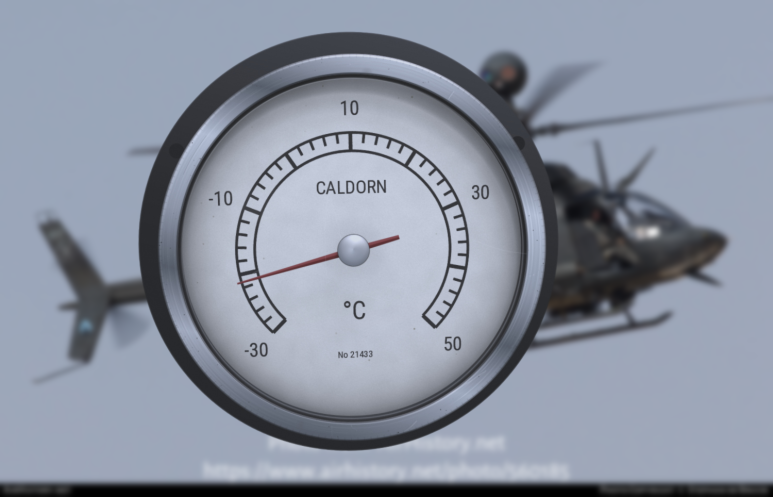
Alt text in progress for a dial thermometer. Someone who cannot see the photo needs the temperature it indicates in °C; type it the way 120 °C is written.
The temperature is -21 °C
